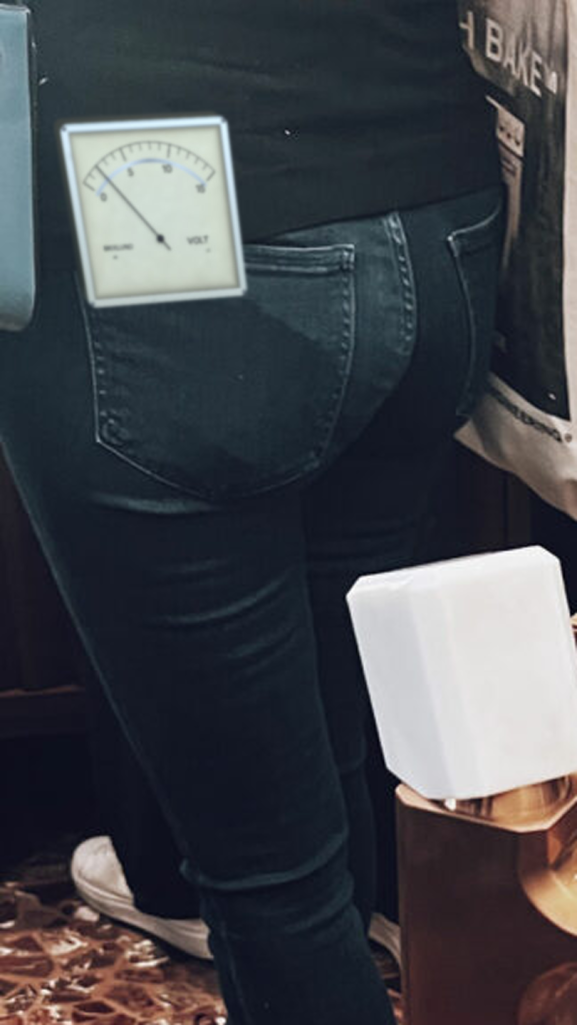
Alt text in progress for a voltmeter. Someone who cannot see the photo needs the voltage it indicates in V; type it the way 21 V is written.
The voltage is 2 V
